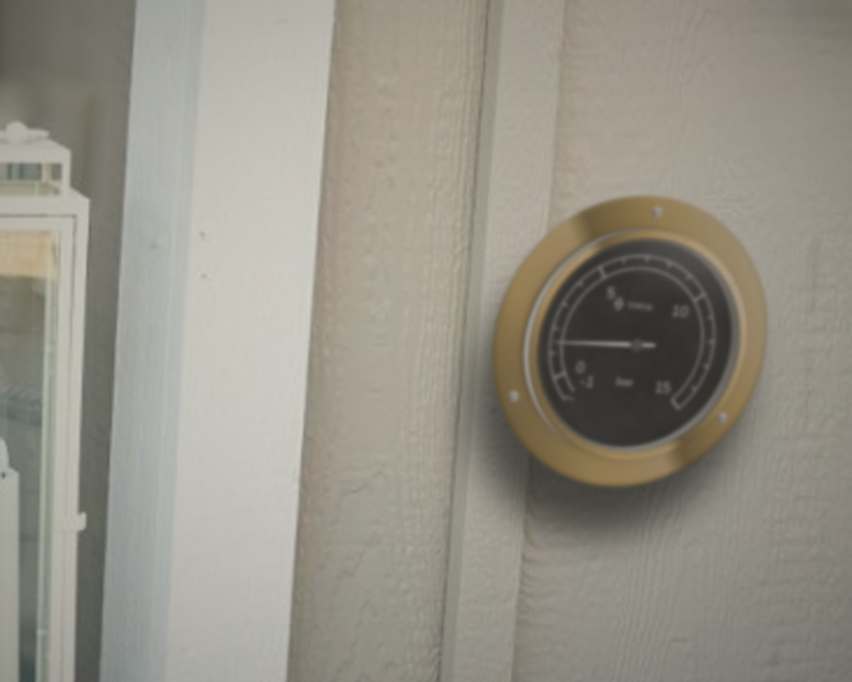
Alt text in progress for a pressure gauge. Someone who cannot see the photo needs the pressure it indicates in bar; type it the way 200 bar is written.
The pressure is 1.5 bar
